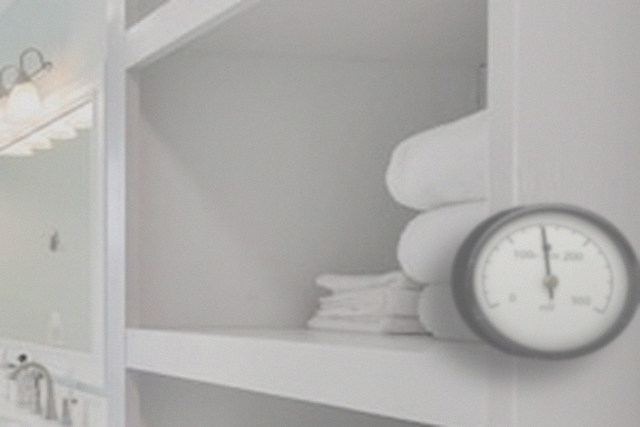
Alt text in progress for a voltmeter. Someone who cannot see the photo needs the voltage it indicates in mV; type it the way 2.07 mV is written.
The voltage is 140 mV
